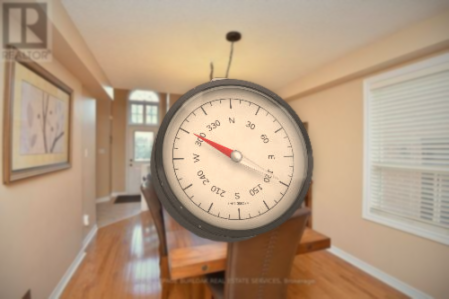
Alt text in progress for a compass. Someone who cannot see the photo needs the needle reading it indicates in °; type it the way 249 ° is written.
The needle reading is 300 °
